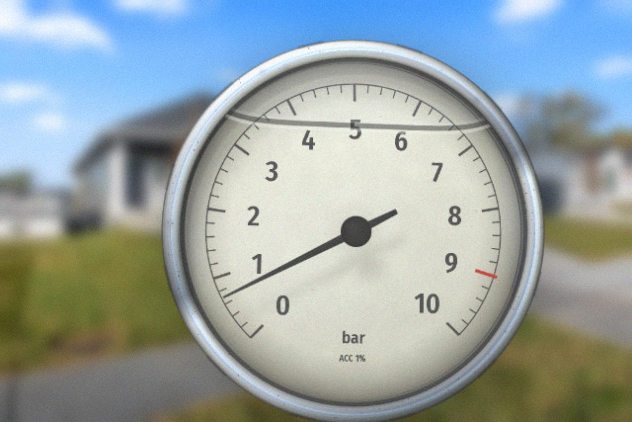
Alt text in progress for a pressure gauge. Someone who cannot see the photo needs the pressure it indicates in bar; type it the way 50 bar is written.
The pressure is 0.7 bar
